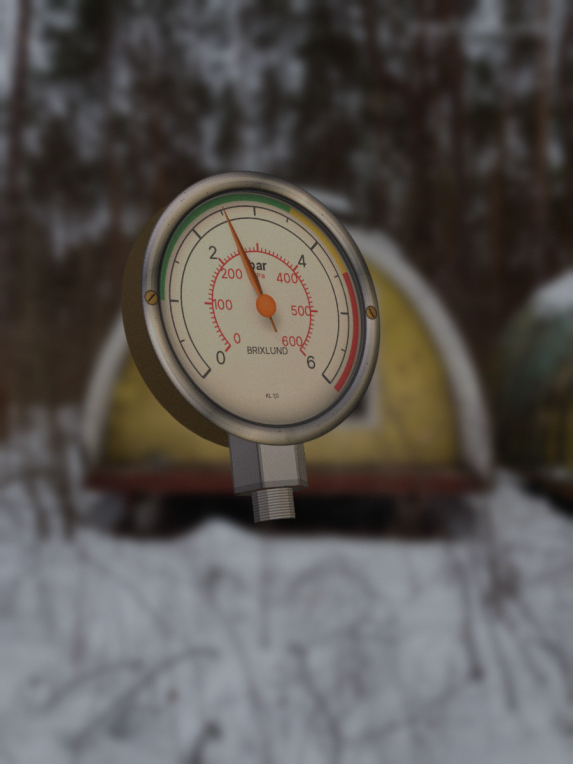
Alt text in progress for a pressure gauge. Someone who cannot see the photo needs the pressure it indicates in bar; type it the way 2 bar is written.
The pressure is 2.5 bar
